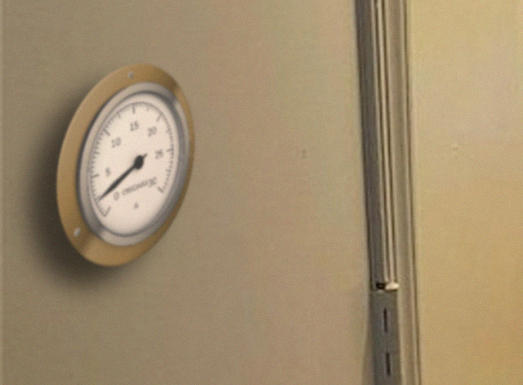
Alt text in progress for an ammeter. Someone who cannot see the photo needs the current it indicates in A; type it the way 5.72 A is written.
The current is 2.5 A
